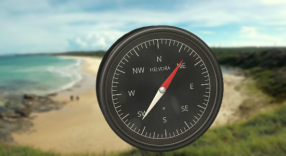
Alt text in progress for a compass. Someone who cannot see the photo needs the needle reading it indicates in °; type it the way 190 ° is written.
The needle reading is 40 °
